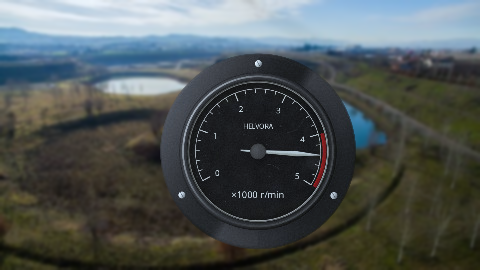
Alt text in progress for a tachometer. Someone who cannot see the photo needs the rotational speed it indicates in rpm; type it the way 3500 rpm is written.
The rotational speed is 4400 rpm
